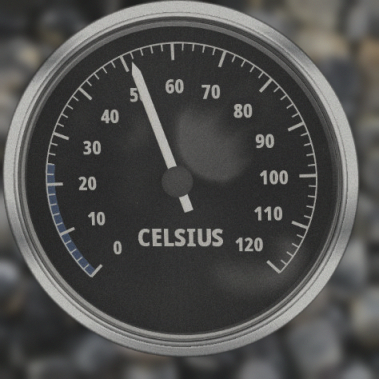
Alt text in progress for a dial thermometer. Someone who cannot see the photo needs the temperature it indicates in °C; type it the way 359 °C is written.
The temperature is 52 °C
